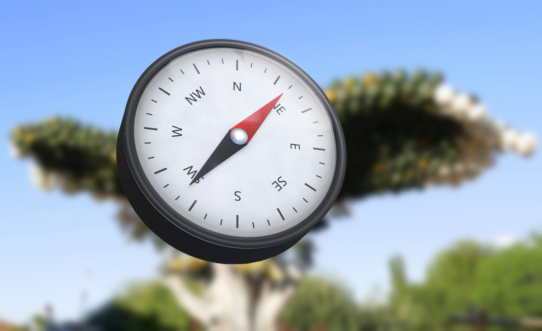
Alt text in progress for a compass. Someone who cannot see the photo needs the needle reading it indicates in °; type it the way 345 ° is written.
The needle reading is 40 °
